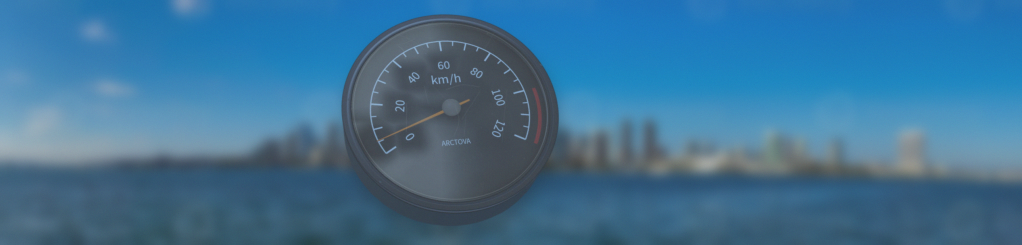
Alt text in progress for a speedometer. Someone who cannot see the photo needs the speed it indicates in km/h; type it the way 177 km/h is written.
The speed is 5 km/h
